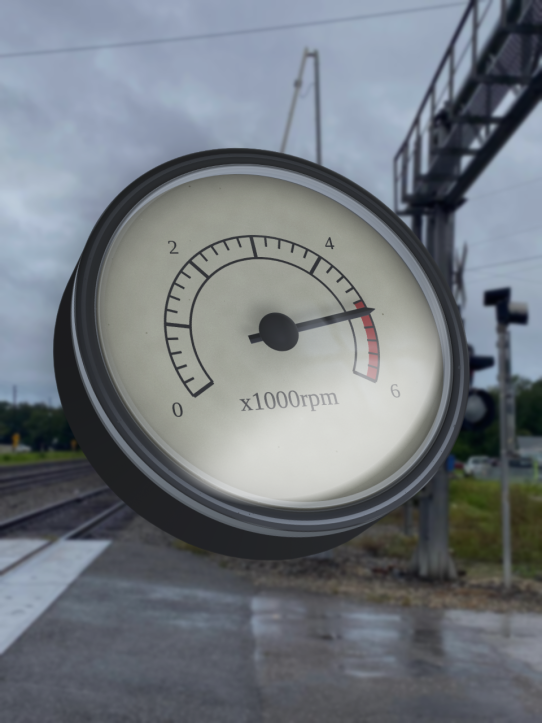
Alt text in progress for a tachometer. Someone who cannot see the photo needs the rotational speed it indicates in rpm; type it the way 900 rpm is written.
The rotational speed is 5000 rpm
